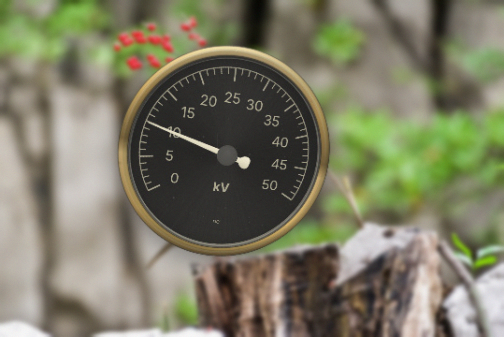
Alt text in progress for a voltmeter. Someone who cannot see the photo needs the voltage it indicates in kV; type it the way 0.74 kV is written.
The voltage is 10 kV
